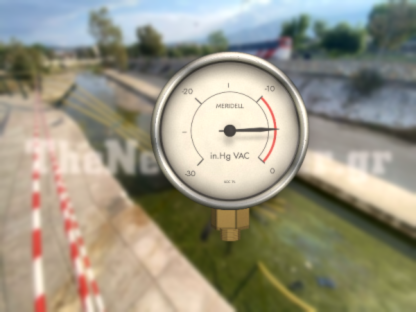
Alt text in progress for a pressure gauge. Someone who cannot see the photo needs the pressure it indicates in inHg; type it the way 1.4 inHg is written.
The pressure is -5 inHg
